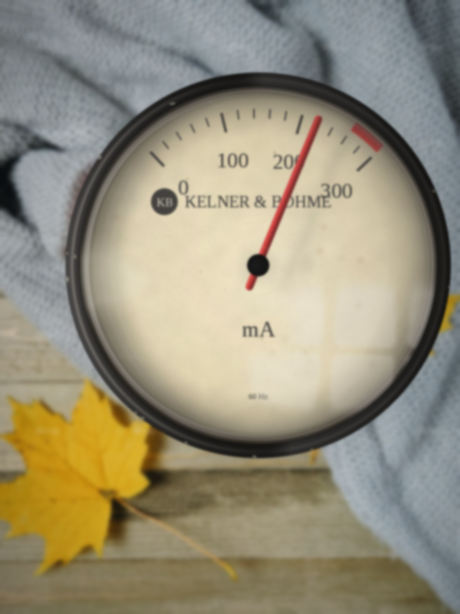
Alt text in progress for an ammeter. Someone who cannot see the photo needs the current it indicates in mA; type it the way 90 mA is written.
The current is 220 mA
